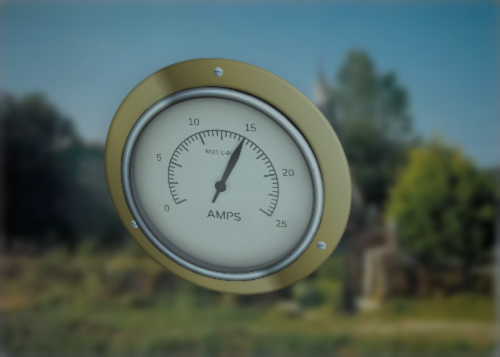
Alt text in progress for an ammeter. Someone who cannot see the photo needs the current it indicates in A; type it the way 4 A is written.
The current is 15 A
